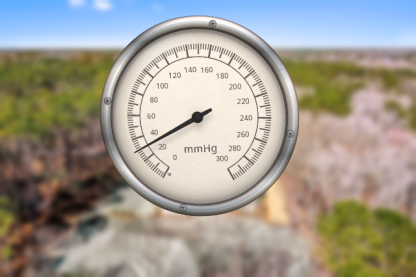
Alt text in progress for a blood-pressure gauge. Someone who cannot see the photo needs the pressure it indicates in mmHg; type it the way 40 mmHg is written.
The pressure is 30 mmHg
